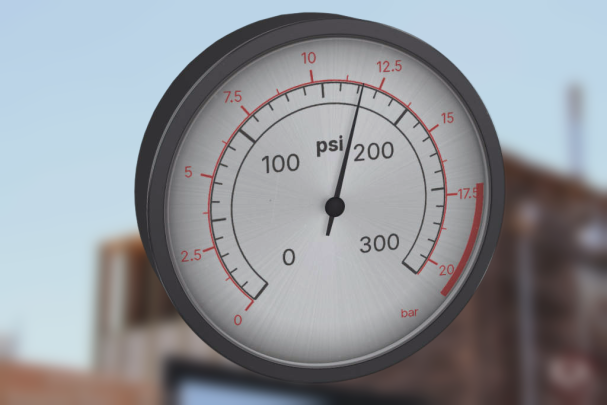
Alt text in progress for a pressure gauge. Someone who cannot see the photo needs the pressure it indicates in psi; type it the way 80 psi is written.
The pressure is 170 psi
